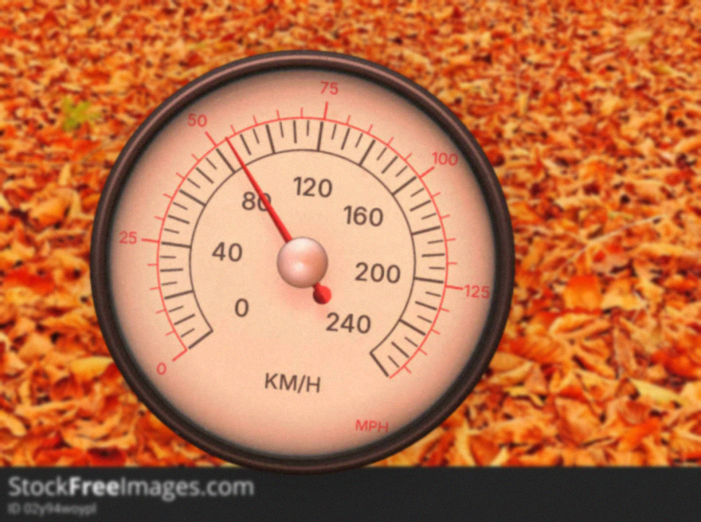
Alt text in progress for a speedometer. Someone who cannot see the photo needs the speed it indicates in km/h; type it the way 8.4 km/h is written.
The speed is 85 km/h
